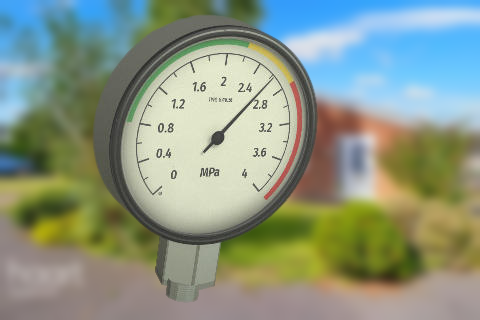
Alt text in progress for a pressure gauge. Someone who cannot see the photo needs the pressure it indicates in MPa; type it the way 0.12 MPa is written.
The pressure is 2.6 MPa
